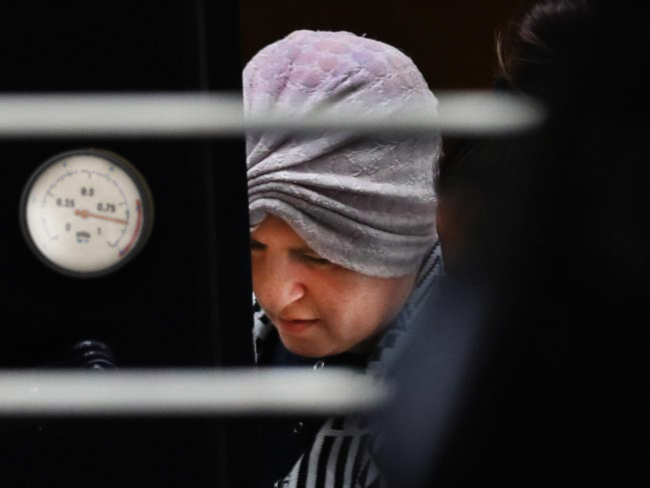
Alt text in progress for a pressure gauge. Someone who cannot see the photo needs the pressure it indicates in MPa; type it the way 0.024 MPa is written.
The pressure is 0.85 MPa
